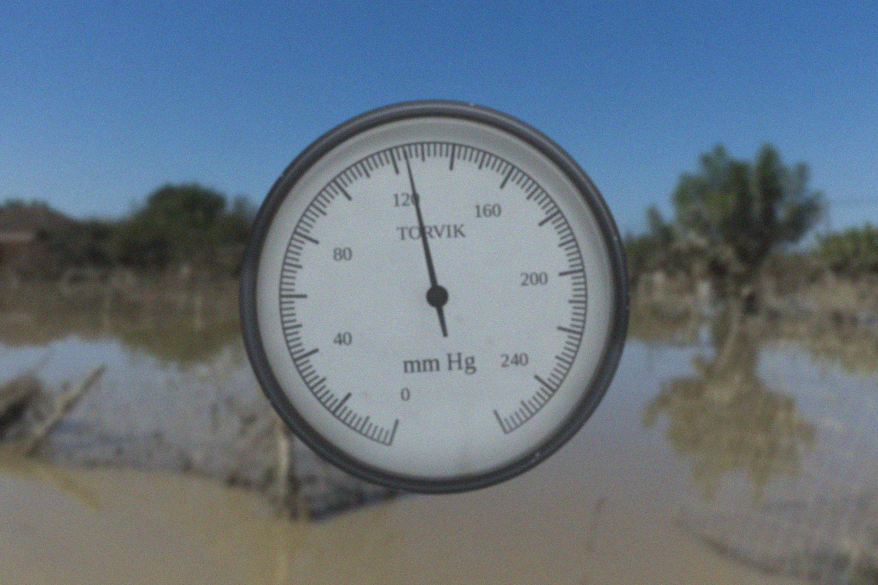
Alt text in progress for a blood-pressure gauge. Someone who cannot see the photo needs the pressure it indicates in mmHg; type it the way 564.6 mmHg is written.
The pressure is 124 mmHg
